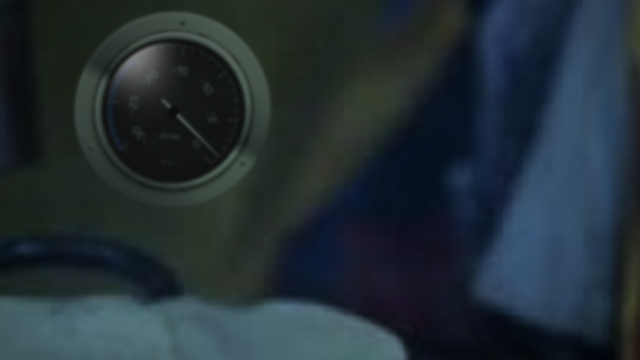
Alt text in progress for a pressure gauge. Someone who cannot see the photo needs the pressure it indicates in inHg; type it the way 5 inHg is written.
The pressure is -1 inHg
